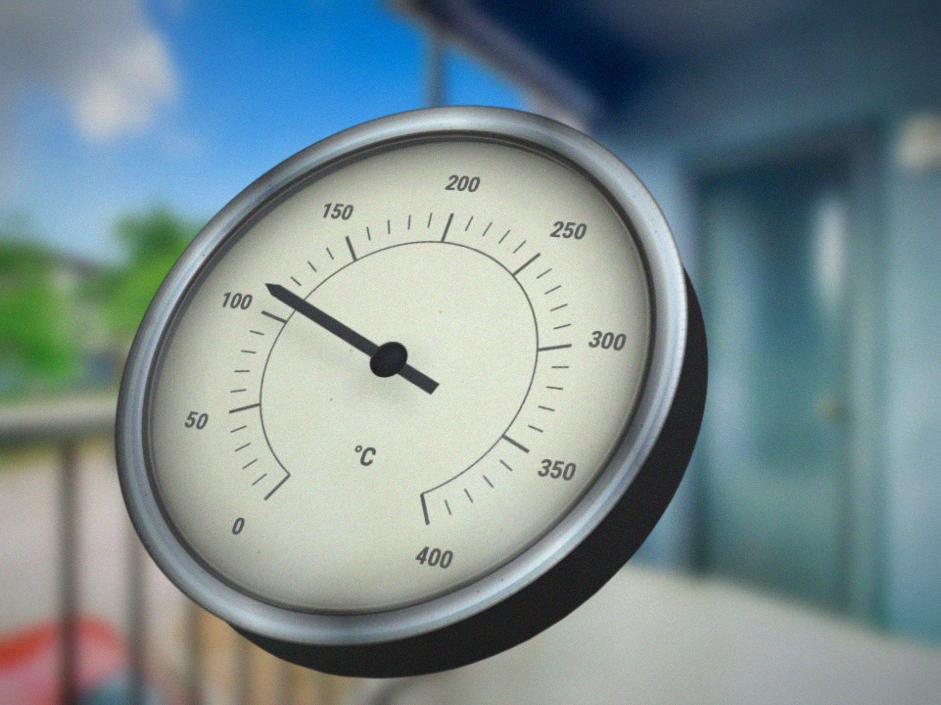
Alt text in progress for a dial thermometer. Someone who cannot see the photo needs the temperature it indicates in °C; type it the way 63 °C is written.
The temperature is 110 °C
